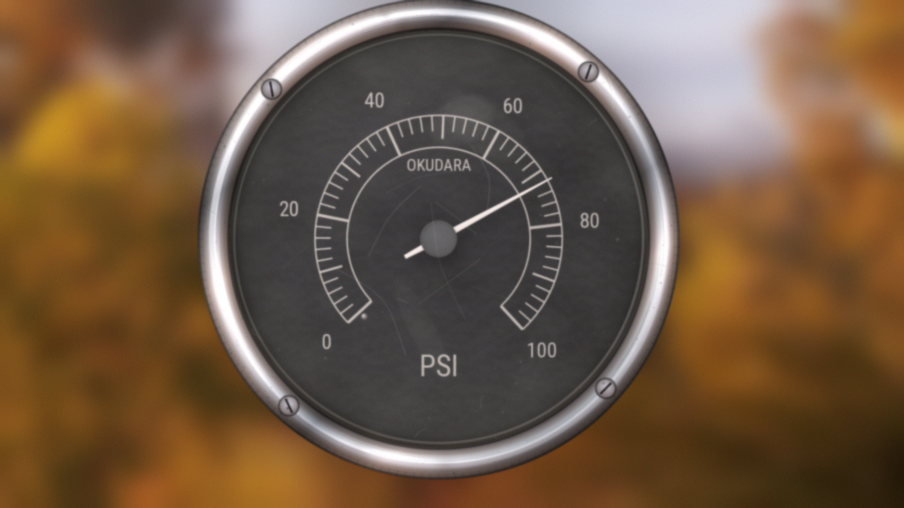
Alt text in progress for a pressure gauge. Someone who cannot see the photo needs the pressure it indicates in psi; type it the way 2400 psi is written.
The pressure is 72 psi
